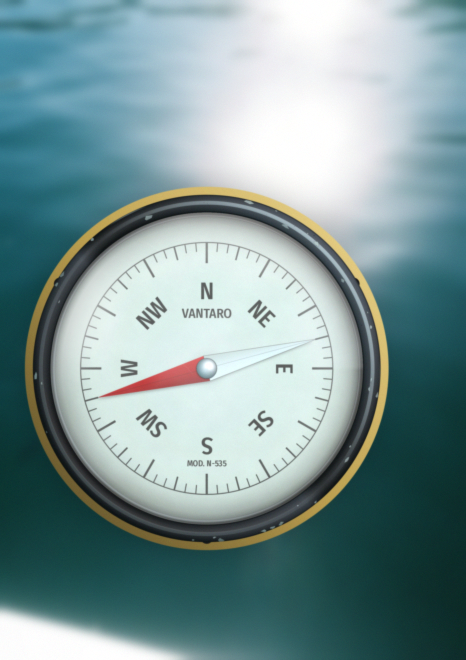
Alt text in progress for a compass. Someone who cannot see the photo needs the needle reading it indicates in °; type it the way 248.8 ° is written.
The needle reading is 255 °
